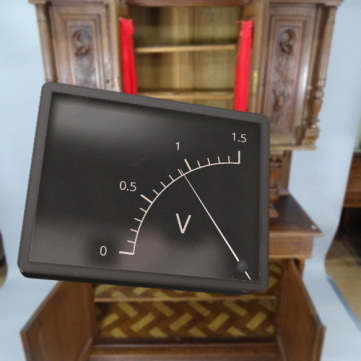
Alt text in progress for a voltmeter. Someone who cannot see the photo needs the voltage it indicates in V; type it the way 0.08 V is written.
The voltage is 0.9 V
